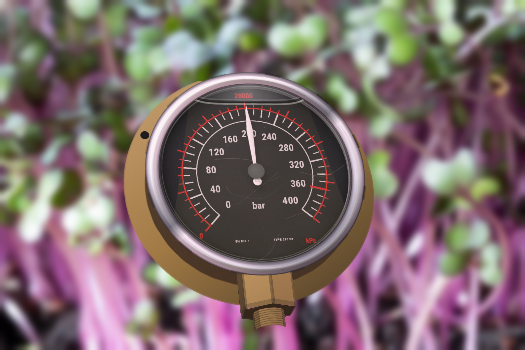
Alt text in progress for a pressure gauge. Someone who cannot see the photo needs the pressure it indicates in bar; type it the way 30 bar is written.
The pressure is 200 bar
